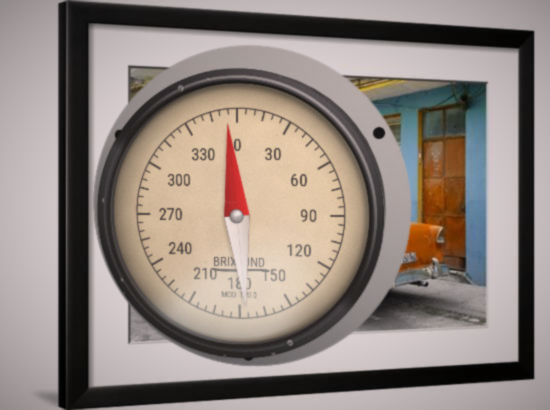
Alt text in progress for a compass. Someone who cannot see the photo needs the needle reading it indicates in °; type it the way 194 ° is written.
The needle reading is 355 °
